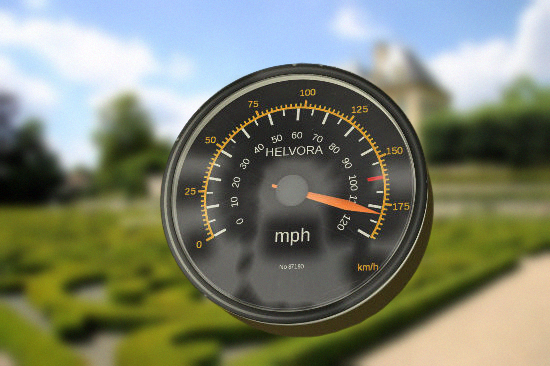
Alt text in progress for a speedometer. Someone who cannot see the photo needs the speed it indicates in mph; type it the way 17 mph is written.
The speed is 112.5 mph
